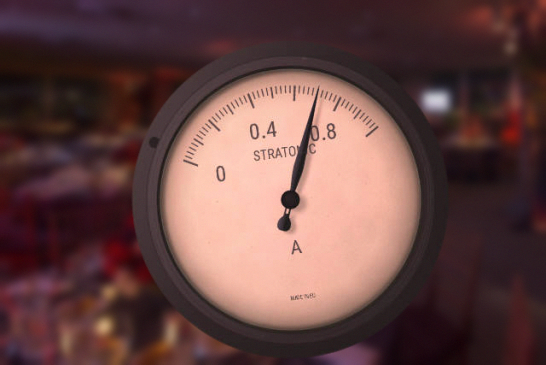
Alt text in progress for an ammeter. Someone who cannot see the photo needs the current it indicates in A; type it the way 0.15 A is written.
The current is 0.7 A
